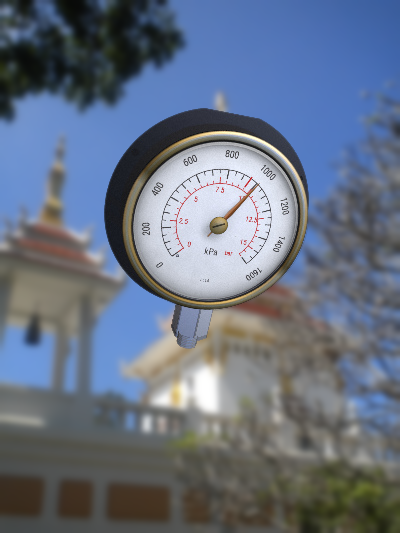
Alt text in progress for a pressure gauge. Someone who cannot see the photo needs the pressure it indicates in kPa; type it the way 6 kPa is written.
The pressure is 1000 kPa
